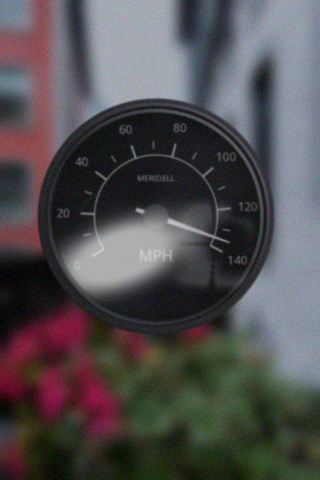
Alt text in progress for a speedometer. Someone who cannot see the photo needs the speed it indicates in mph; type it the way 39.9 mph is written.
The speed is 135 mph
